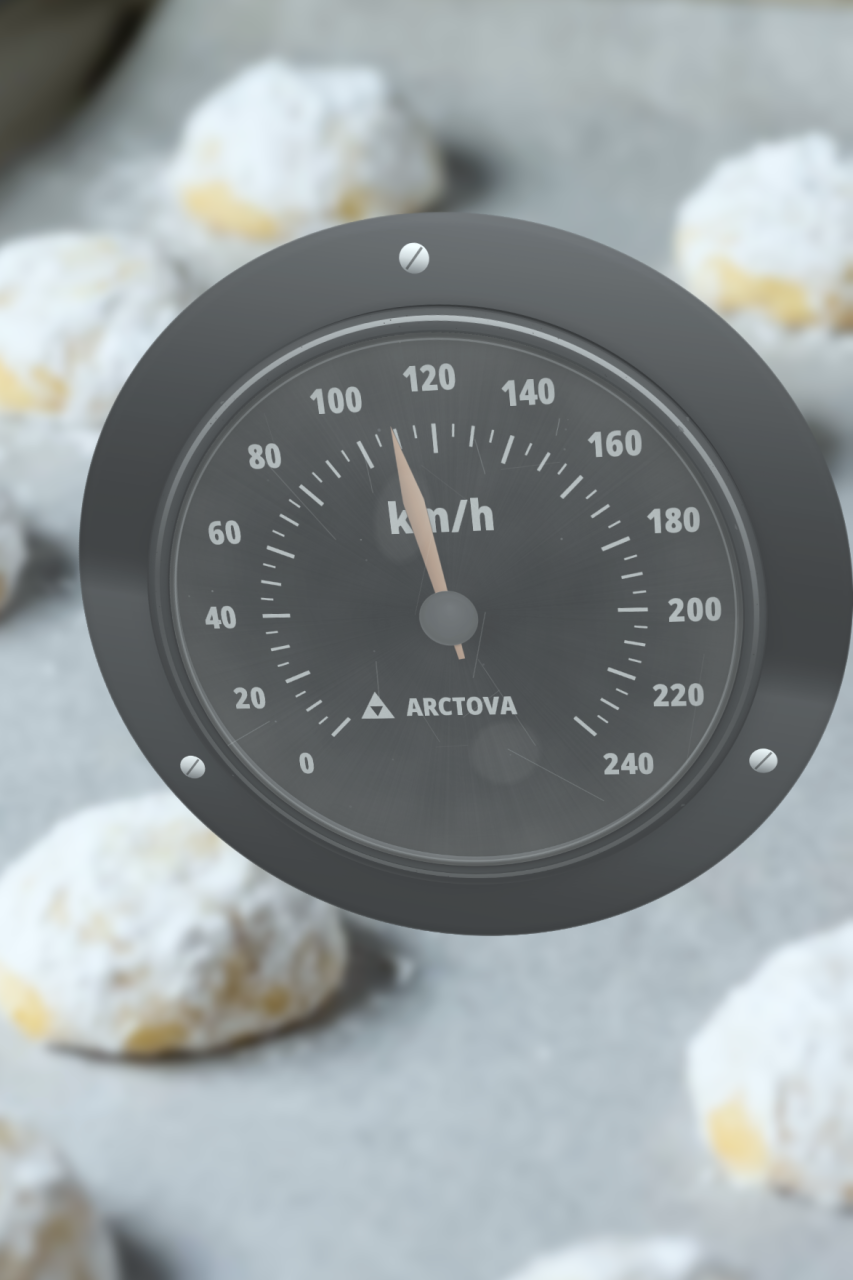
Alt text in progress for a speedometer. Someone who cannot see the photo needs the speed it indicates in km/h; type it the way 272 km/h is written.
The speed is 110 km/h
